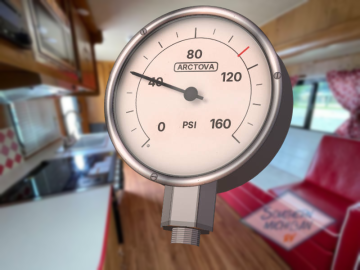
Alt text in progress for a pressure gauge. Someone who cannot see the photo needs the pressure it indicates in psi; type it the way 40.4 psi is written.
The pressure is 40 psi
